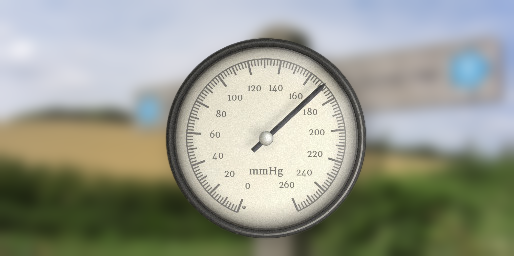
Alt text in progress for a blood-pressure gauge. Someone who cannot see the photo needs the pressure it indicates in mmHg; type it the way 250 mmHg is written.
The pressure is 170 mmHg
